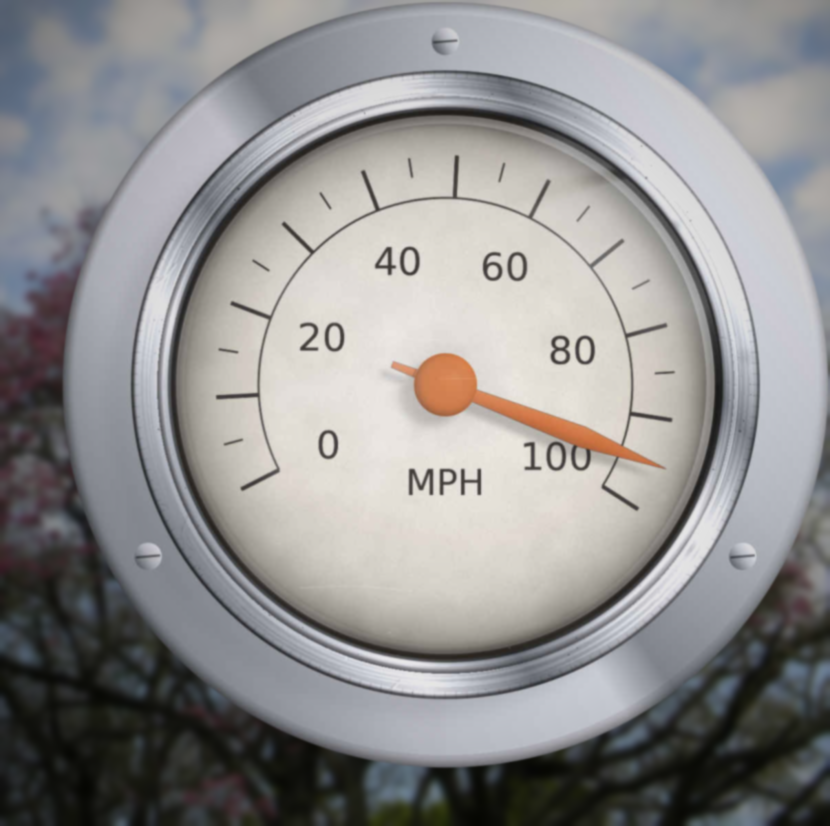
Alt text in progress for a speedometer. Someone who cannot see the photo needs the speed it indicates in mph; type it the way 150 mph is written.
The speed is 95 mph
